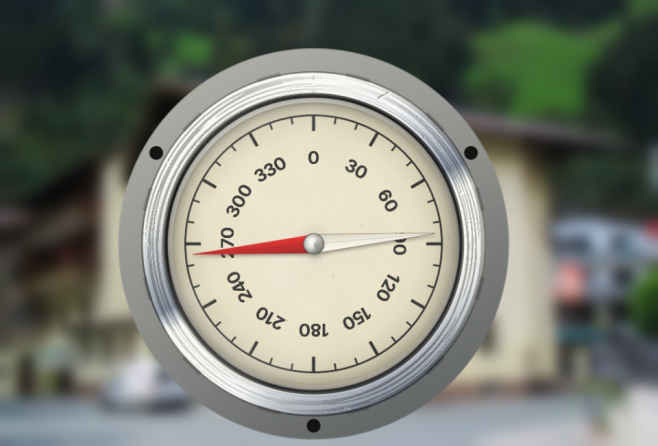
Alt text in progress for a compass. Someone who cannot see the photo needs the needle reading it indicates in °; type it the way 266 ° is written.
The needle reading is 265 °
